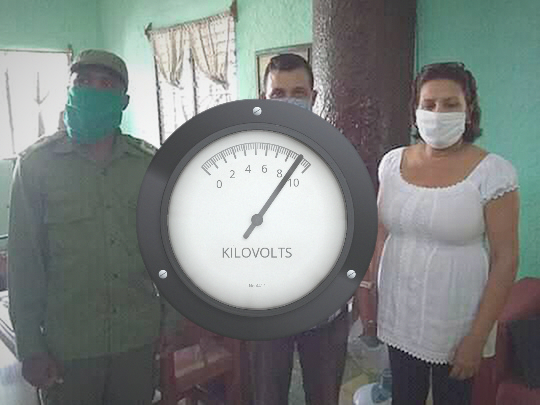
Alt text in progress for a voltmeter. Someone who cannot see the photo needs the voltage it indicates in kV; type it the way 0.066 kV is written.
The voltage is 9 kV
